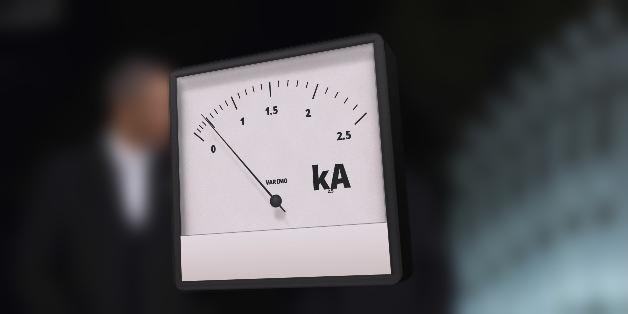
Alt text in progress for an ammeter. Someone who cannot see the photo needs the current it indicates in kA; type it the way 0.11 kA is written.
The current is 0.5 kA
